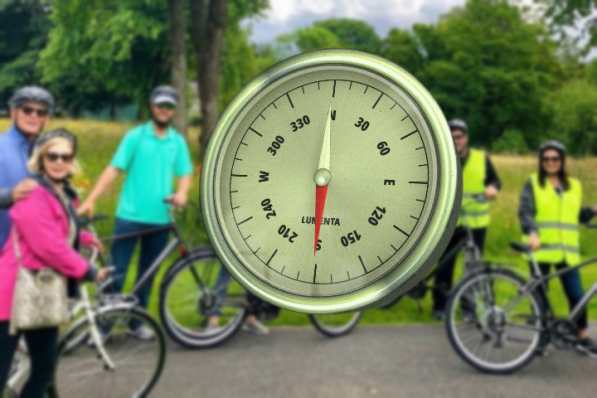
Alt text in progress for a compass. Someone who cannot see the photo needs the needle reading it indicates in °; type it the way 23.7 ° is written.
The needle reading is 180 °
